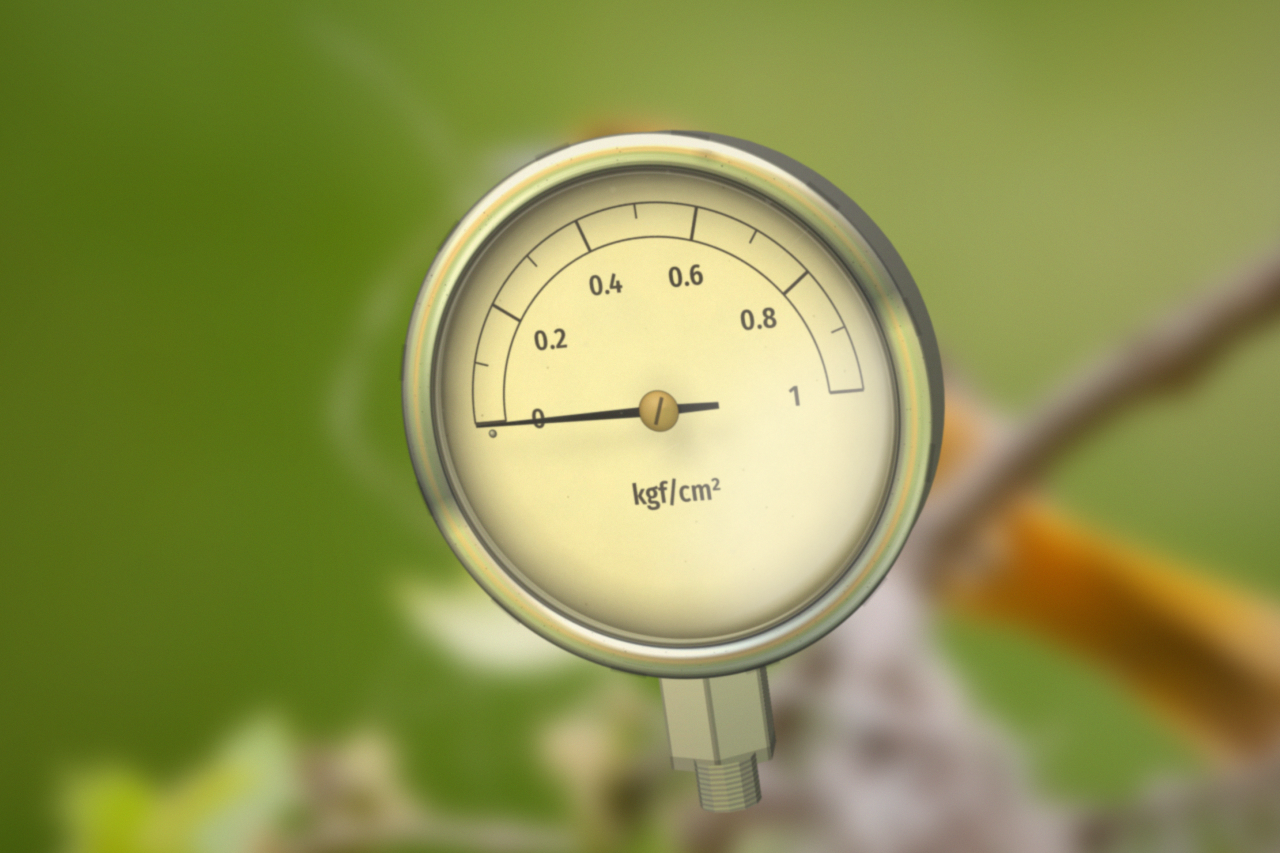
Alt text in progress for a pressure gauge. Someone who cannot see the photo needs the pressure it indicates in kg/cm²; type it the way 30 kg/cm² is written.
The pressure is 0 kg/cm²
